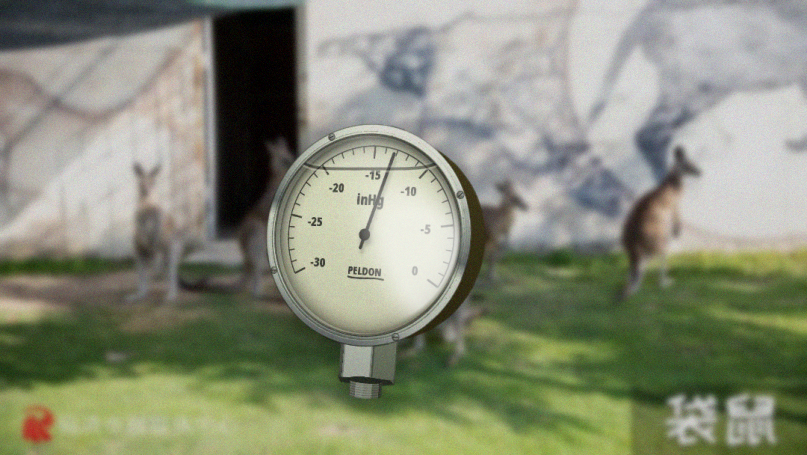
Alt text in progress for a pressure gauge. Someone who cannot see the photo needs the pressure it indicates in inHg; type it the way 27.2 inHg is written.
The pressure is -13 inHg
